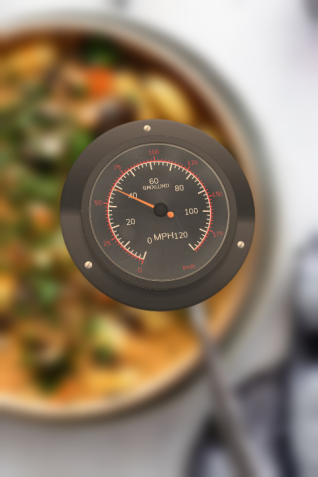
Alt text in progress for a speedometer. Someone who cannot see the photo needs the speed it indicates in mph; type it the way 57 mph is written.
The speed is 38 mph
